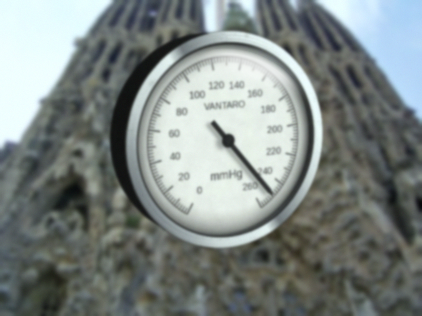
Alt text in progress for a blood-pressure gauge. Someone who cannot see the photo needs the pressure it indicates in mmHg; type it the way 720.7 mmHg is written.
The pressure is 250 mmHg
